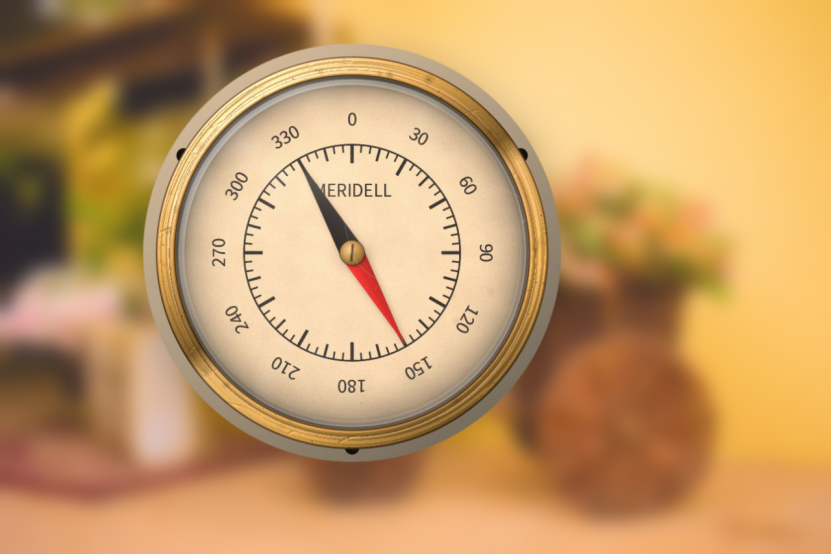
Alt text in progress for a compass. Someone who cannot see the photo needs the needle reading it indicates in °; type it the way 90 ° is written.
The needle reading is 150 °
